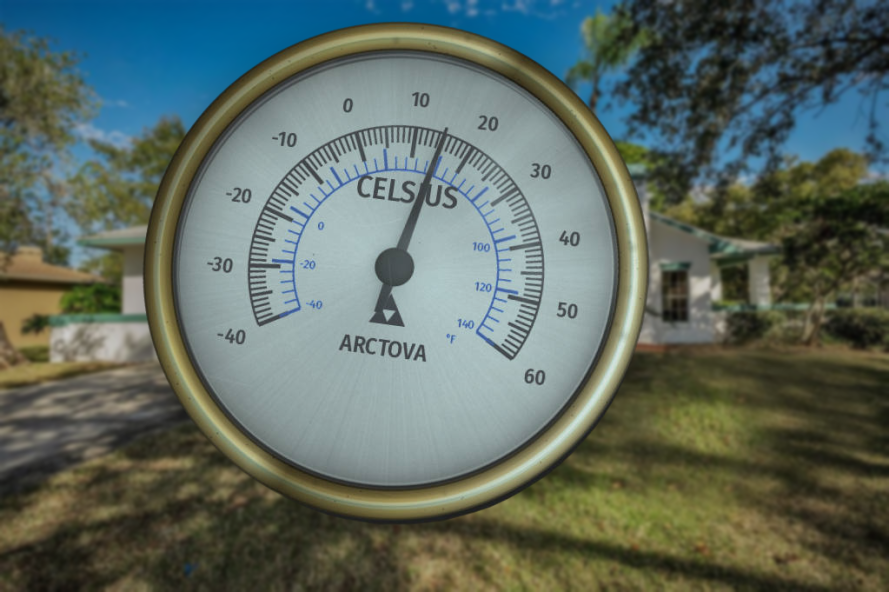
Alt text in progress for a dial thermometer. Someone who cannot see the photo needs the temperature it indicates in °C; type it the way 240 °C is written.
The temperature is 15 °C
